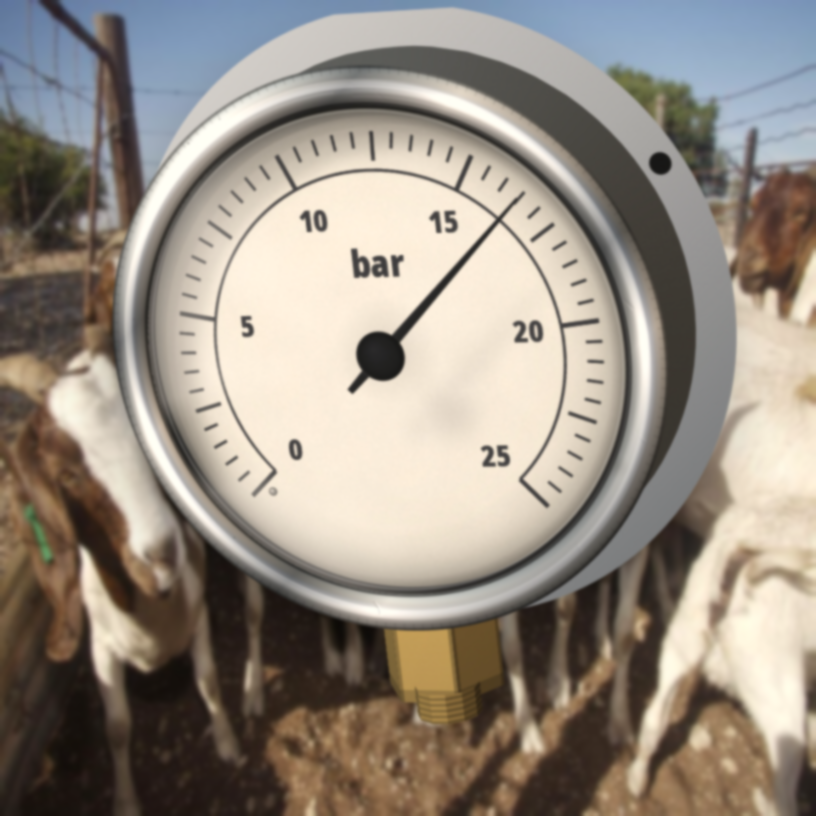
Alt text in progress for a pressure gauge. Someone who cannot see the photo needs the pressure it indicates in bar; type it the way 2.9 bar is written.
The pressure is 16.5 bar
